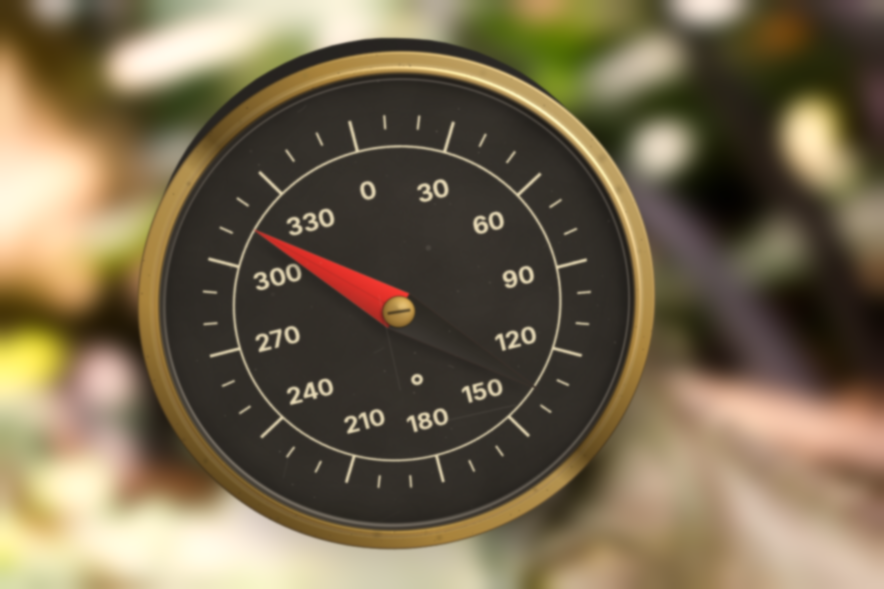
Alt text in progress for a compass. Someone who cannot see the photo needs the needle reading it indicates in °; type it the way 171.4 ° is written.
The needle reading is 315 °
